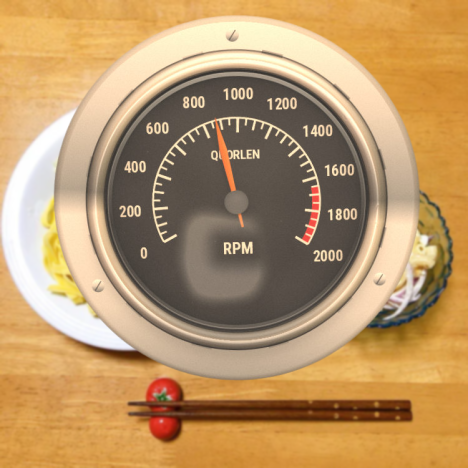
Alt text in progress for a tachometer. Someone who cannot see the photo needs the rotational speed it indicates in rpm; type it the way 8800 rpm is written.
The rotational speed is 875 rpm
